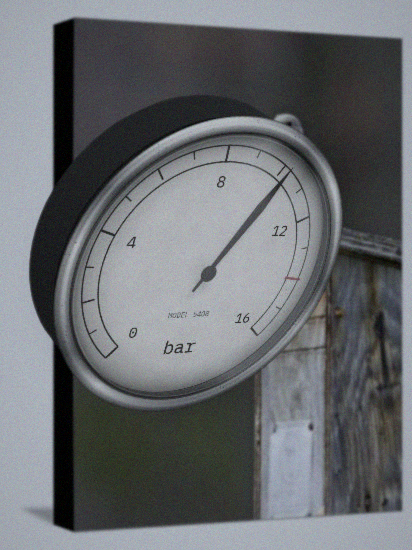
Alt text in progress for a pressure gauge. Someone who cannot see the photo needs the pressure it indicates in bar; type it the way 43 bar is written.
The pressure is 10 bar
